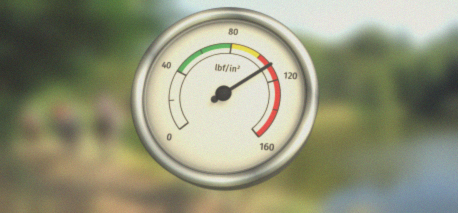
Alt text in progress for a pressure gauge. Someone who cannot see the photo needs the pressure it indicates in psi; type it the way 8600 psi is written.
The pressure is 110 psi
